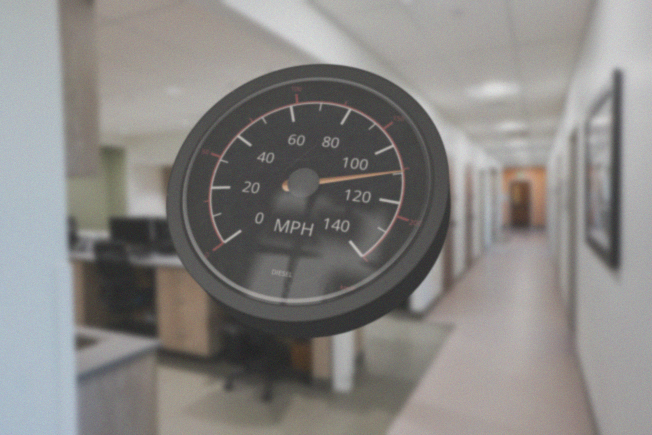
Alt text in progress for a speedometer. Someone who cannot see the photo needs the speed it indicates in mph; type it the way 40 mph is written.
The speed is 110 mph
